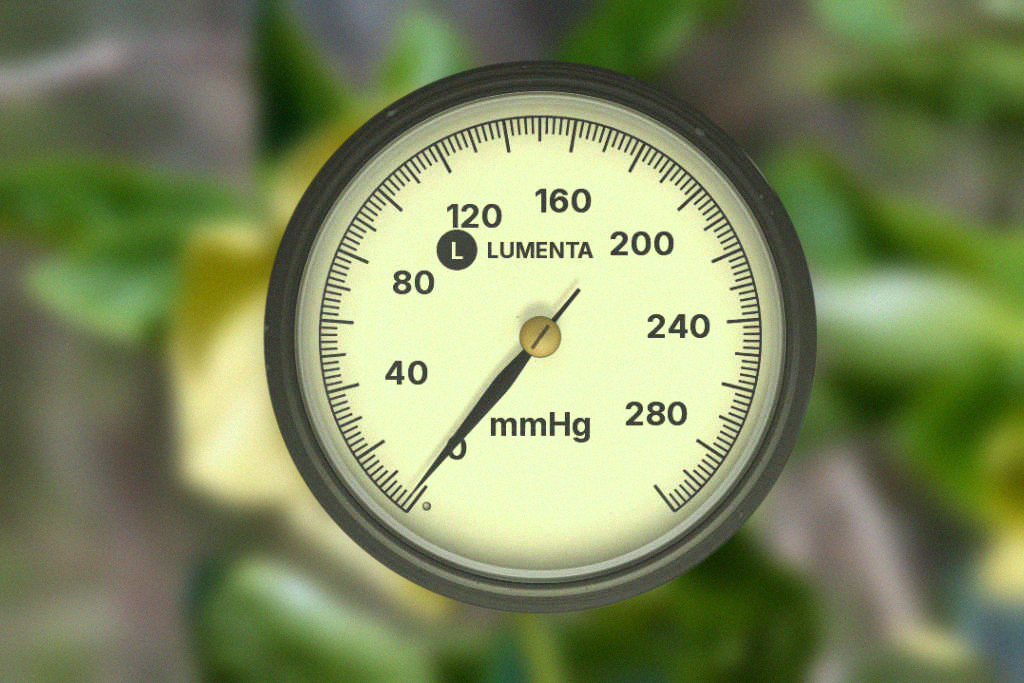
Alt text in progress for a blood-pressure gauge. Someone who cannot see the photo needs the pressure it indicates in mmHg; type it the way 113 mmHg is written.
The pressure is 2 mmHg
